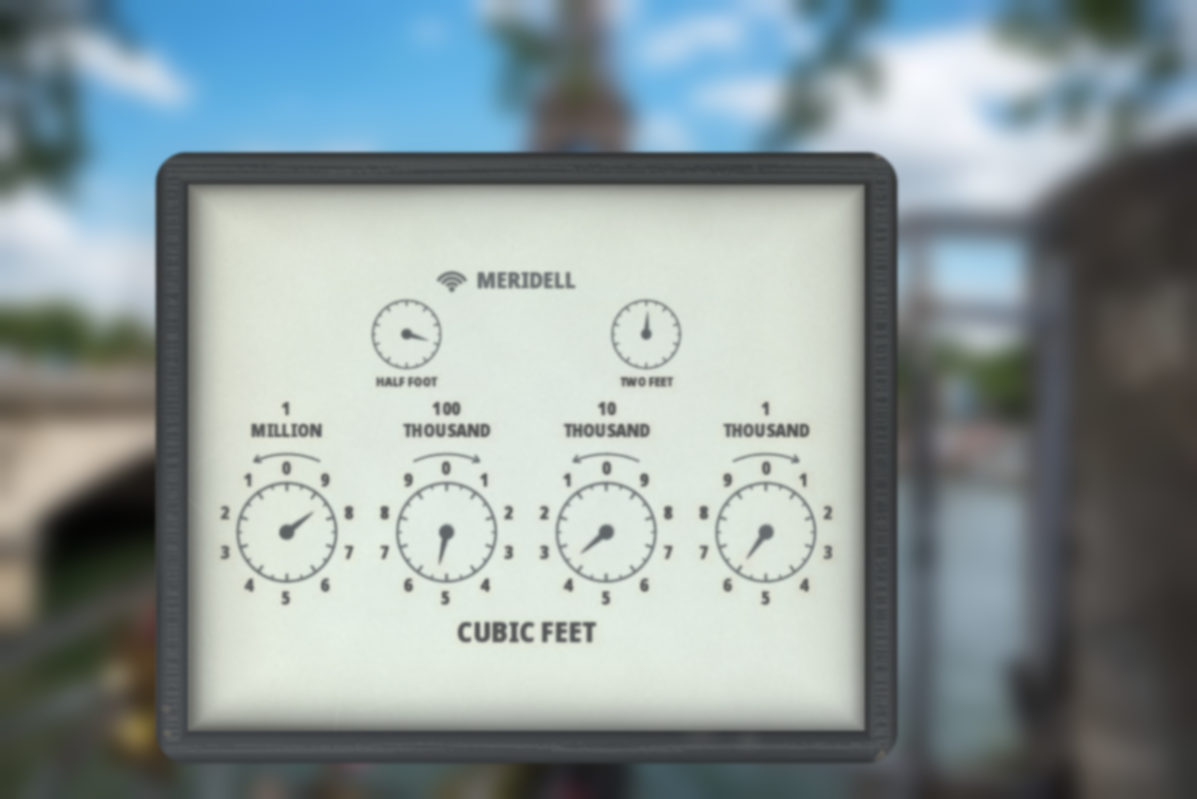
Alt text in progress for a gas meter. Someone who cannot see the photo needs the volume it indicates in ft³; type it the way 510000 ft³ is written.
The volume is 853600 ft³
